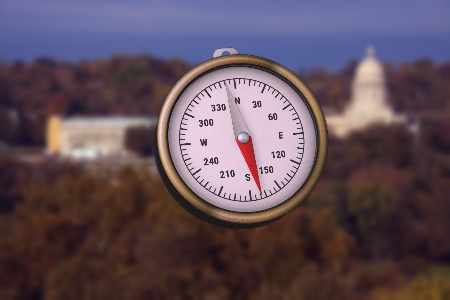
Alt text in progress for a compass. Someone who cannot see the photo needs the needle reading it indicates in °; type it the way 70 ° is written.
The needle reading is 170 °
